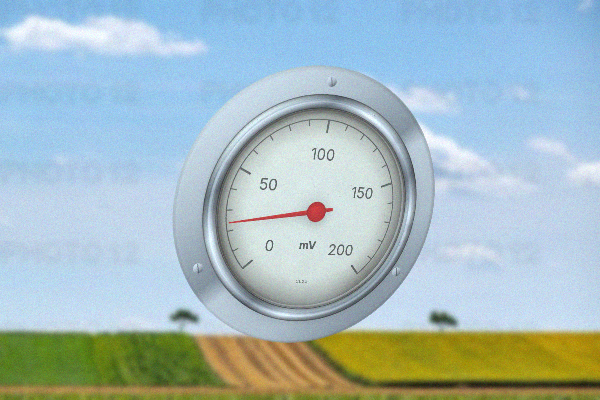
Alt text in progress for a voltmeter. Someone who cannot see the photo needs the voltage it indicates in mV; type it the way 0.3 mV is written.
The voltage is 25 mV
